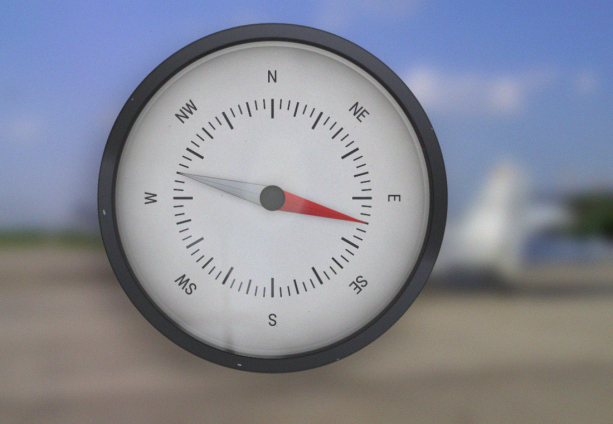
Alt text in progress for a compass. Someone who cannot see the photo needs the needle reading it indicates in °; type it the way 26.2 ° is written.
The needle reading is 105 °
